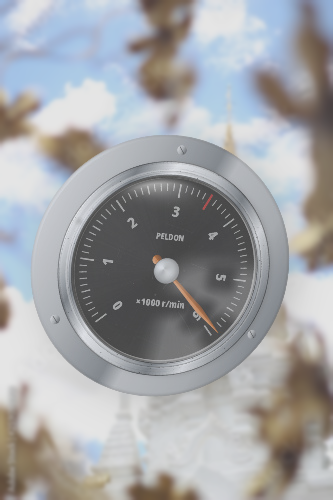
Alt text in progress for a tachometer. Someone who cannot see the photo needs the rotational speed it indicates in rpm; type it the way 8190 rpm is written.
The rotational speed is 5900 rpm
